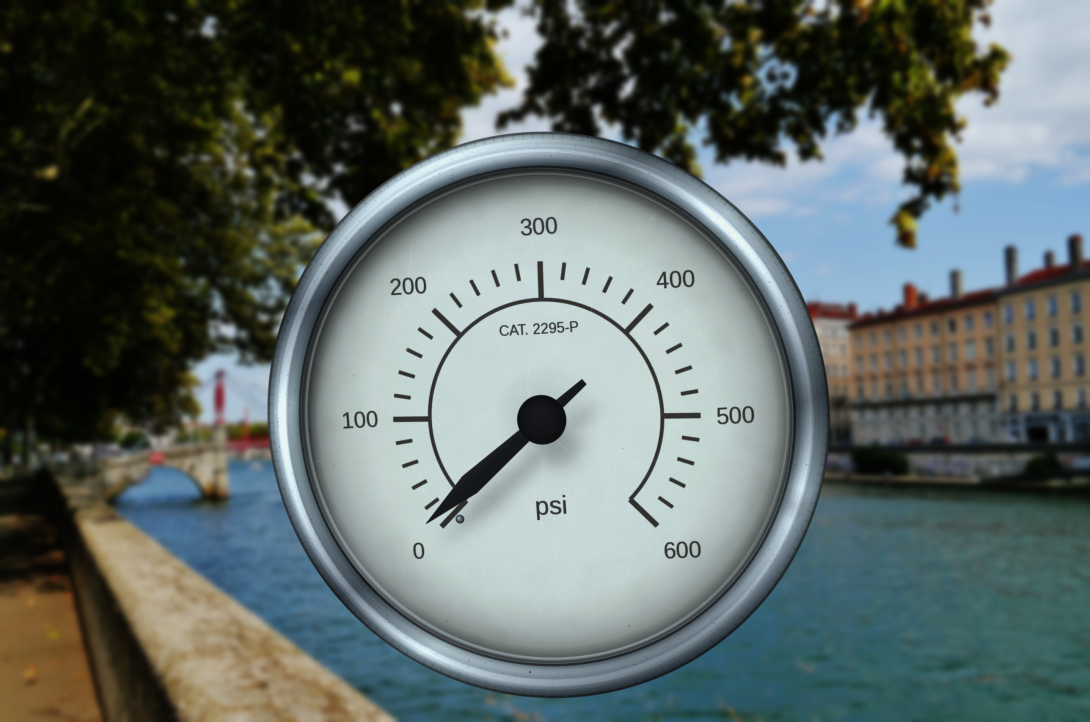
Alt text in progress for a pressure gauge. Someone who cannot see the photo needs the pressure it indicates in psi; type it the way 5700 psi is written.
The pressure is 10 psi
